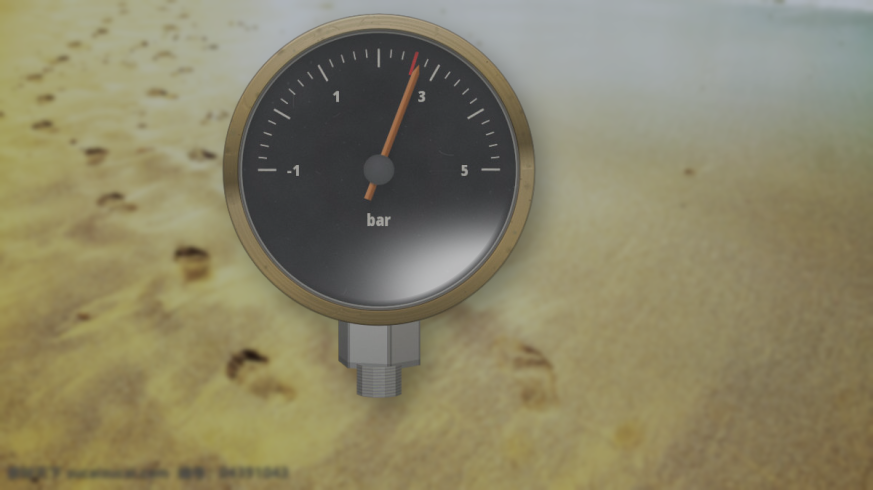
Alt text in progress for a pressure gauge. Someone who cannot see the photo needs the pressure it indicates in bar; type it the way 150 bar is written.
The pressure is 2.7 bar
